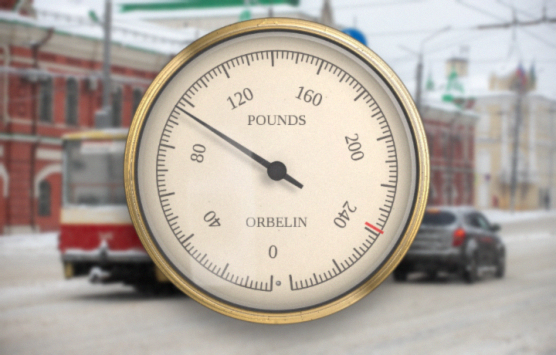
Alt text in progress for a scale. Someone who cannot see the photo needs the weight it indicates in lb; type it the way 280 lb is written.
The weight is 96 lb
